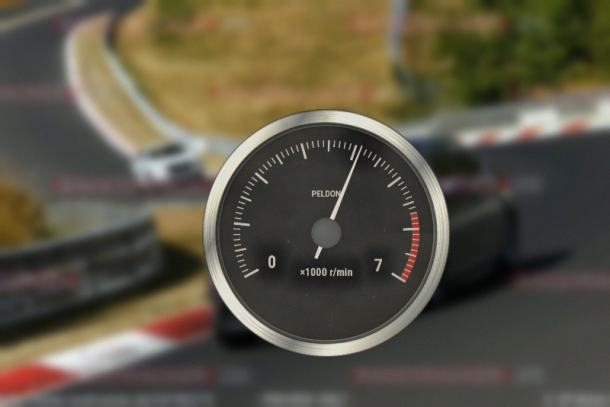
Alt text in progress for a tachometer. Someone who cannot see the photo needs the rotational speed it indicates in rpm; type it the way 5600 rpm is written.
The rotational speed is 4100 rpm
